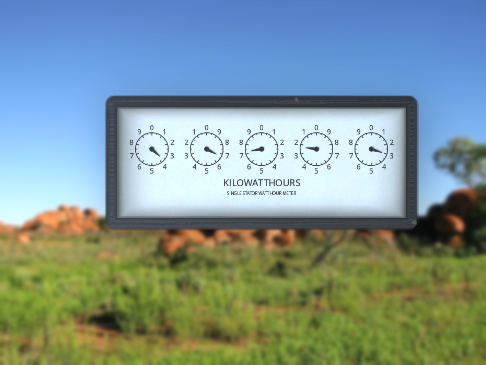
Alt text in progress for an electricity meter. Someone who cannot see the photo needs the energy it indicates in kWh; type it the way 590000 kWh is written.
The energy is 36723 kWh
